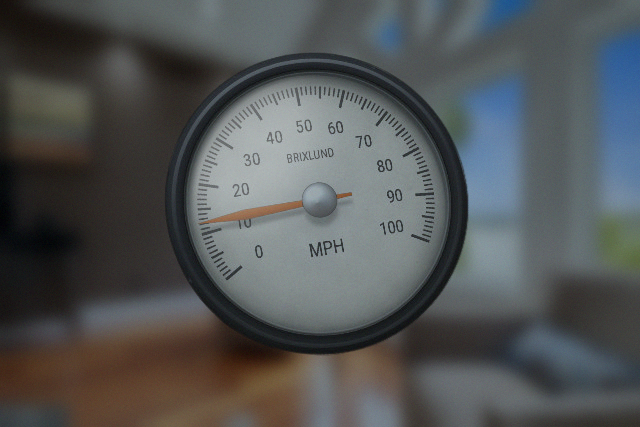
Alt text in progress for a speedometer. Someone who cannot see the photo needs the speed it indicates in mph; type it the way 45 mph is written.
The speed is 12 mph
